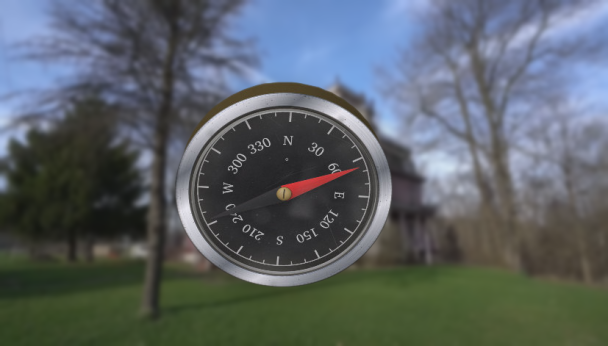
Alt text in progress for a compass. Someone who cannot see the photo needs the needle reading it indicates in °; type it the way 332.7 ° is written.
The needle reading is 65 °
